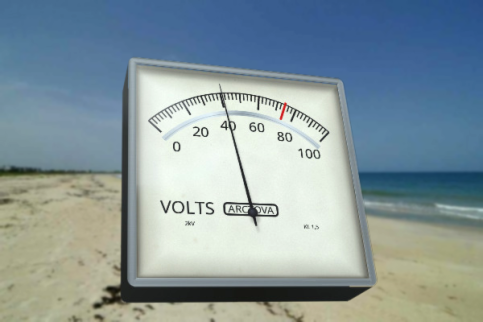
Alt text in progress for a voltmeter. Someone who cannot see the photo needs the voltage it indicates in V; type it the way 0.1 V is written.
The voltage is 40 V
